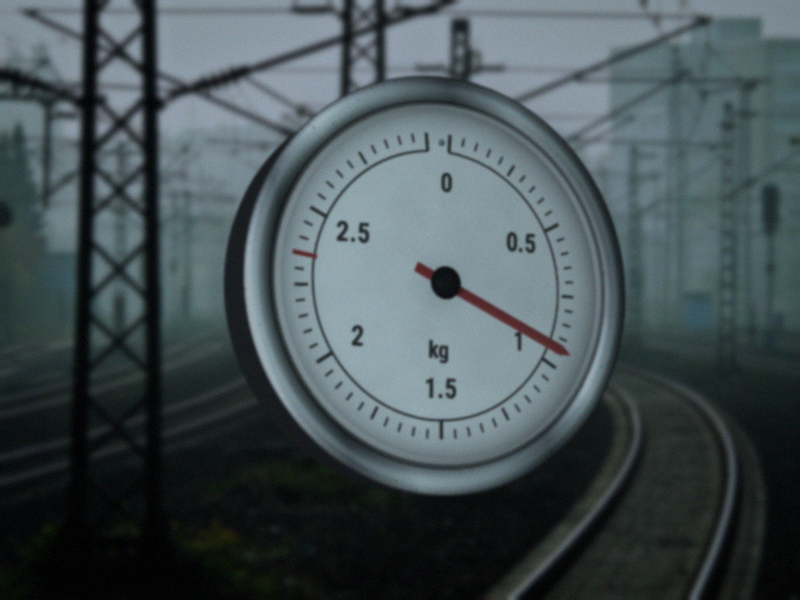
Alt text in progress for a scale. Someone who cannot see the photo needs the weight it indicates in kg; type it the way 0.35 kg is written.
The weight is 0.95 kg
